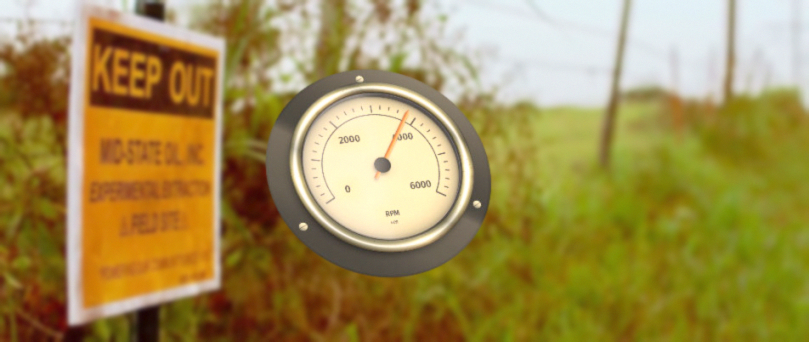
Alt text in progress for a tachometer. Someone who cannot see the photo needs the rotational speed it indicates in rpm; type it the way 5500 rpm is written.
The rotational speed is 3800 rpm
